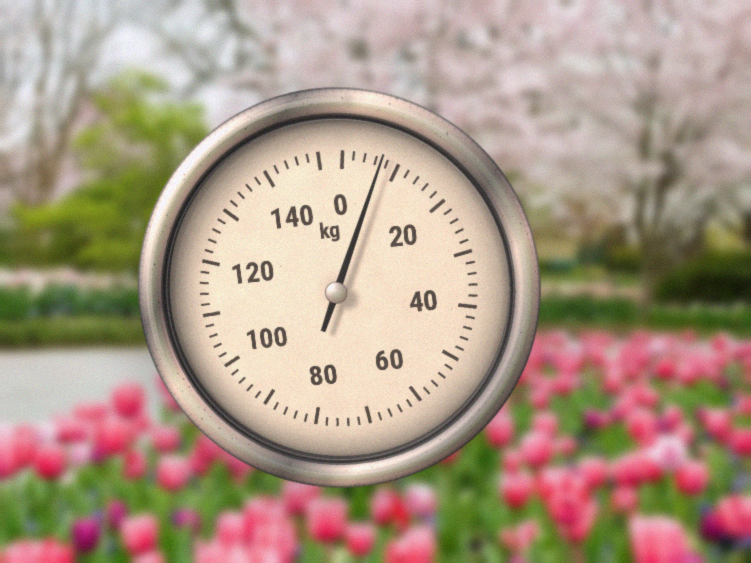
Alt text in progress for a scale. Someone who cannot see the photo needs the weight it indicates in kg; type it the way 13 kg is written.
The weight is 7 kg
